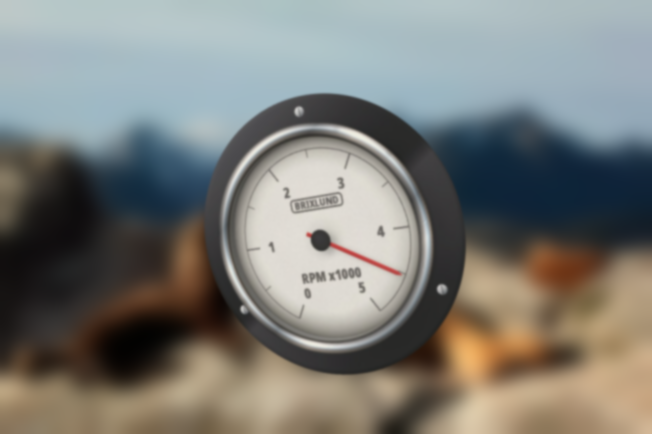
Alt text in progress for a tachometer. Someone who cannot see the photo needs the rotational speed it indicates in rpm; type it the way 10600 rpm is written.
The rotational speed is 4500 rpm
